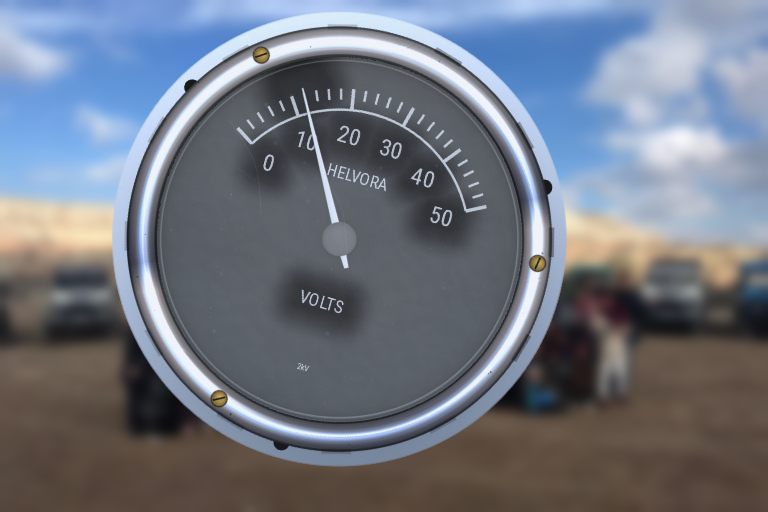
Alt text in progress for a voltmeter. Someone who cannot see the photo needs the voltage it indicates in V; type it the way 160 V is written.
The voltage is 12 V
